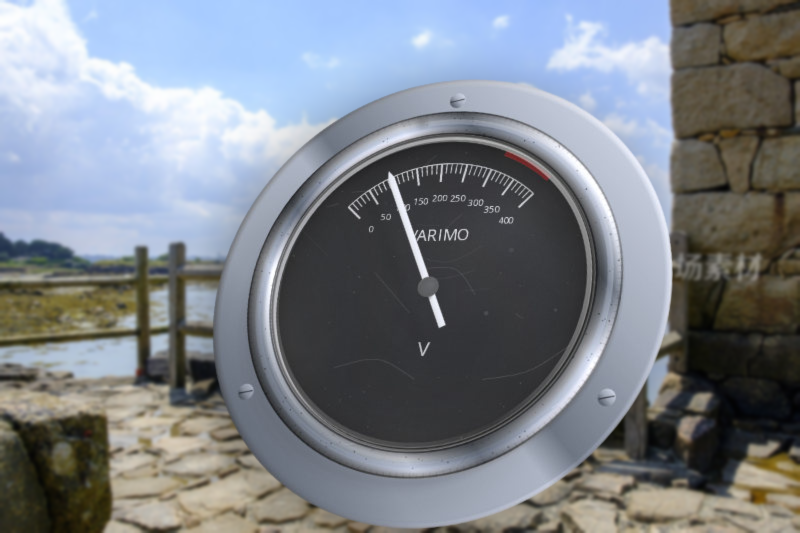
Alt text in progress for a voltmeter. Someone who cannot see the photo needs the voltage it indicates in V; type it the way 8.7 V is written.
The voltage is 100 V
